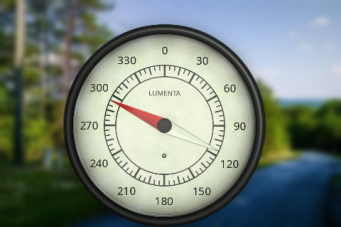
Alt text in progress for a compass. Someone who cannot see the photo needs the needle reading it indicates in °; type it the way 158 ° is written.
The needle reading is 295 °
